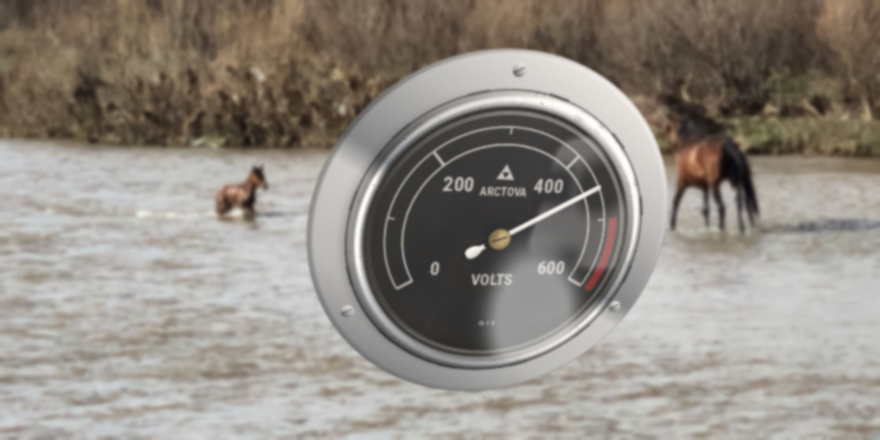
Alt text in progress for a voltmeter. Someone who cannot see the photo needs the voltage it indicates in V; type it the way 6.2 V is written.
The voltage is 450 V
